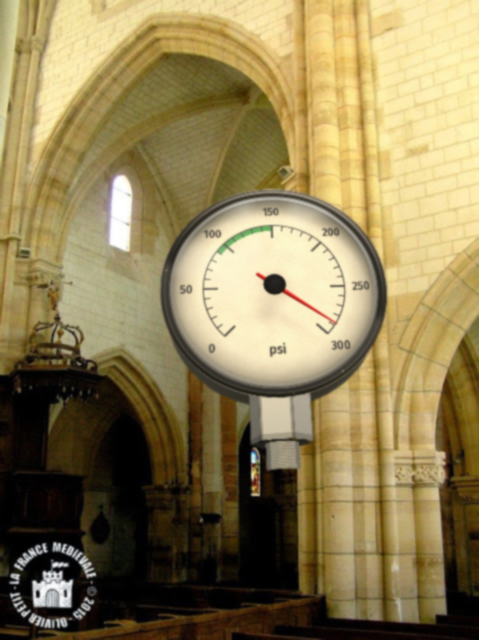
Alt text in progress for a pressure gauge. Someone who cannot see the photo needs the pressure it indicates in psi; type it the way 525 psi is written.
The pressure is 290 psi
